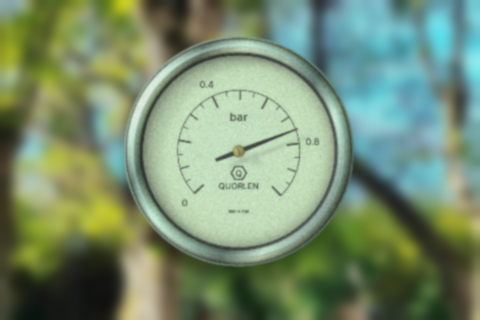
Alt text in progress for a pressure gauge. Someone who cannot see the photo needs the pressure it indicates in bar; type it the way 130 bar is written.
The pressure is 0.75 bar
